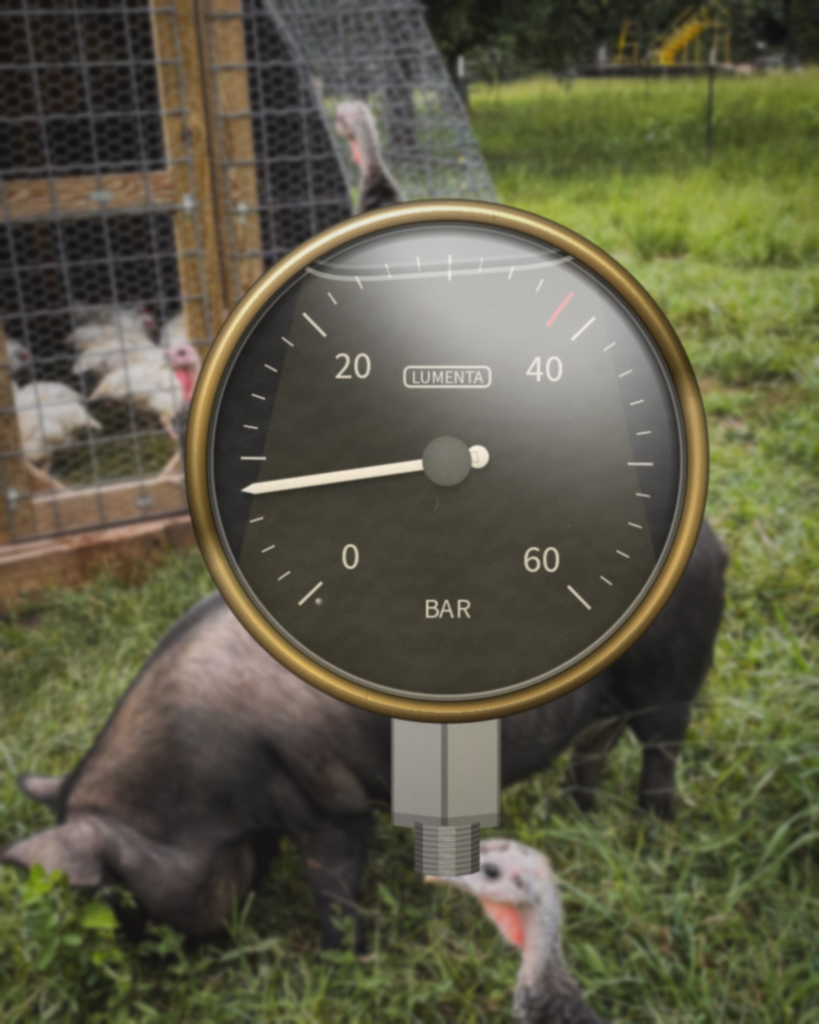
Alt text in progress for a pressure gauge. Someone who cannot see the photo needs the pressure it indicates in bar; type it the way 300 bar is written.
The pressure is 8 bar
